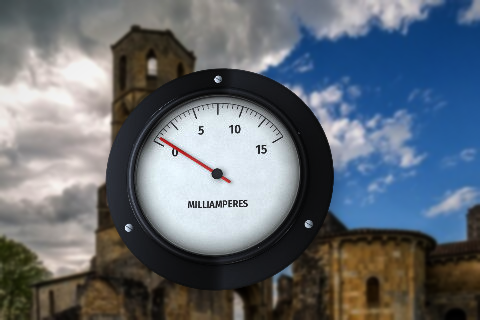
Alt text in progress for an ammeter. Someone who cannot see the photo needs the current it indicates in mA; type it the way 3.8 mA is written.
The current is 0.5 mA
